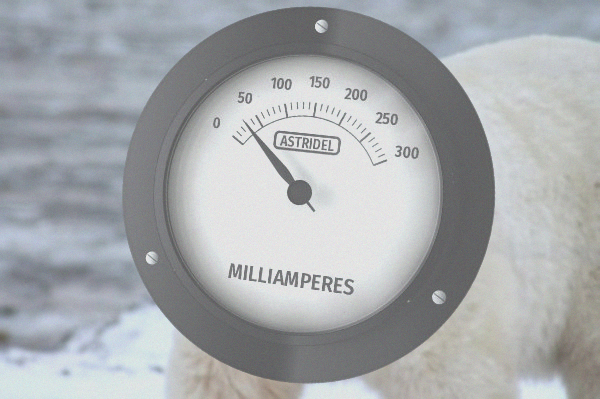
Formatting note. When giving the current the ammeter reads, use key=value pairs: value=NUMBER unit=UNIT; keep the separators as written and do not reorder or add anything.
value=30 unit=mA
